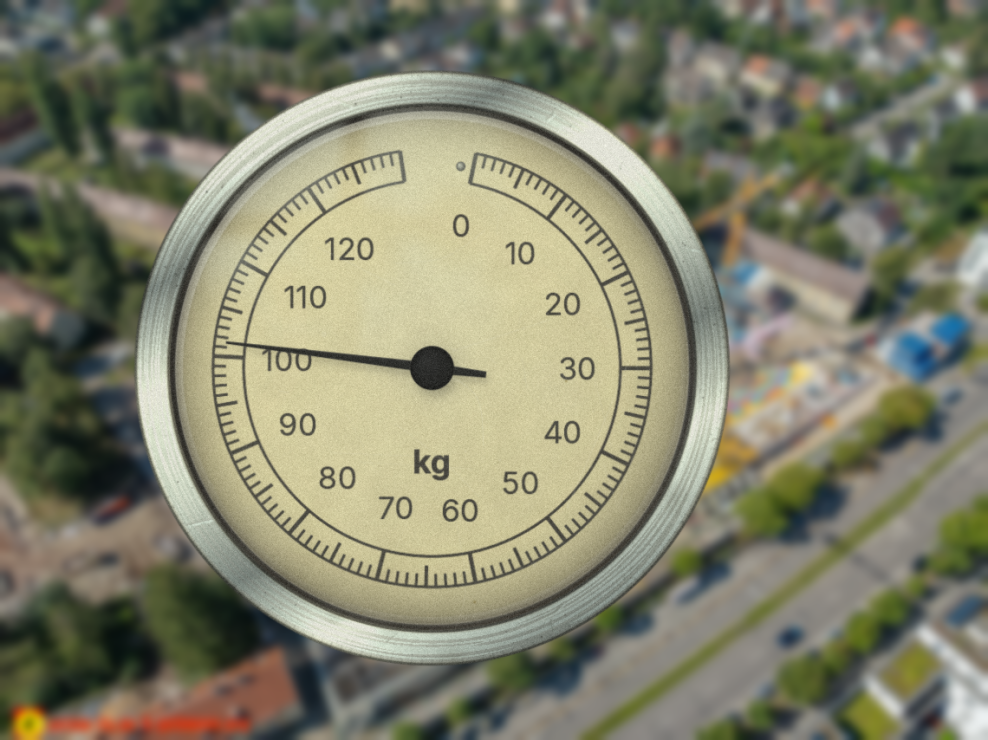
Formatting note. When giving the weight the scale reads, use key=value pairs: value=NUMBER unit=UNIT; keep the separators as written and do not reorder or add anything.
value=101.5 unit=kg
